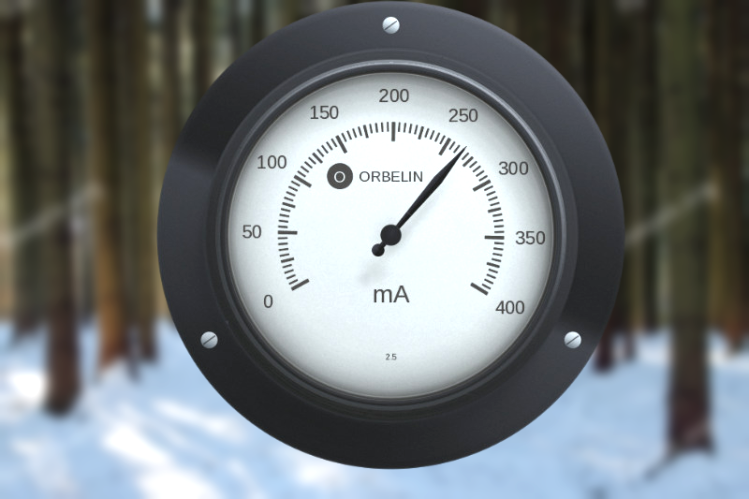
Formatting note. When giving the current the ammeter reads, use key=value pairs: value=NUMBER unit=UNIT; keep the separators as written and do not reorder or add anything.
value=265 unit=mA
